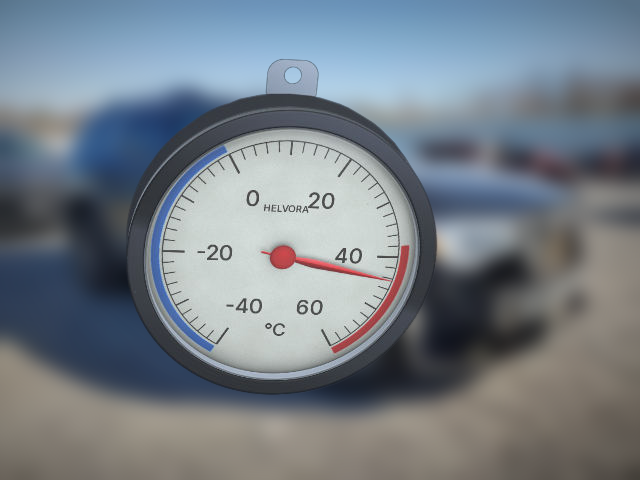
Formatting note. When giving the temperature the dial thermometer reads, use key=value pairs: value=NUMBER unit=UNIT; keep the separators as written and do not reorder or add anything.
value=44 unit=°C
